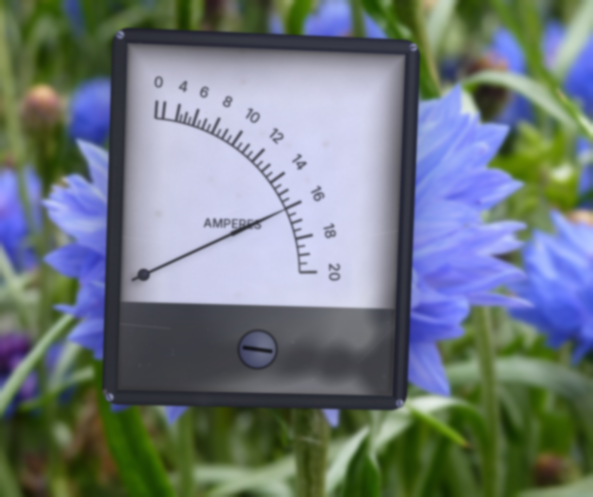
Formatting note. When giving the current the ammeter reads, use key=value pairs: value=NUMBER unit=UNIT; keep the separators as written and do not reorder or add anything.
value=16 unit=A
